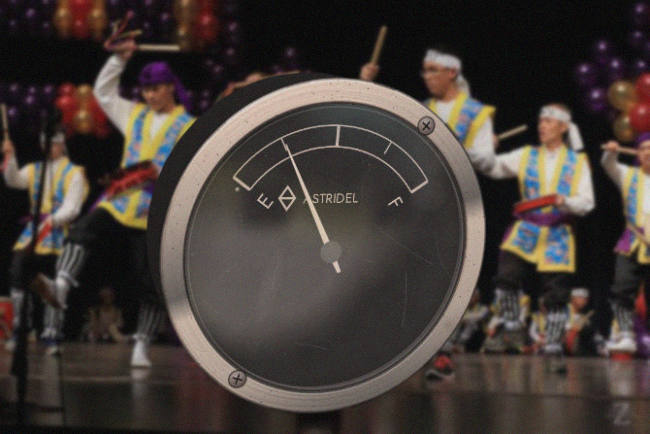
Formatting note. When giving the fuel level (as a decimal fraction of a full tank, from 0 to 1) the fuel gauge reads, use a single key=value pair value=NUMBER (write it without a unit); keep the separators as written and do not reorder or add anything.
value=0.25
